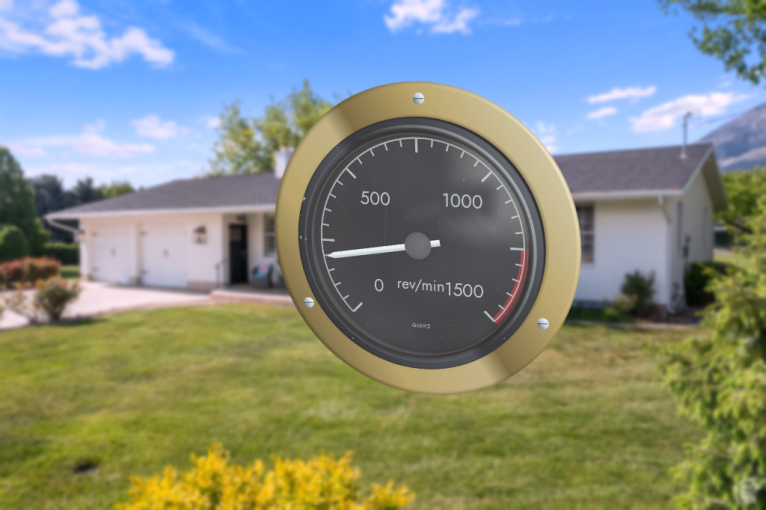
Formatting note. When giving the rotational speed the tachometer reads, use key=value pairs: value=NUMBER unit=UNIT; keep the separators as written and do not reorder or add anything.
value=200 unit=rpm
